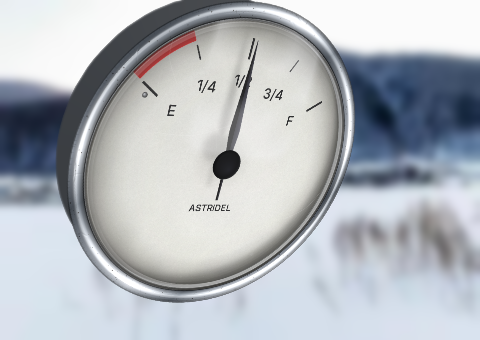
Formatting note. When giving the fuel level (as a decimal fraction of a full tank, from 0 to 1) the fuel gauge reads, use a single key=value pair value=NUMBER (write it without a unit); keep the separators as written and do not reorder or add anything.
value=0.5
